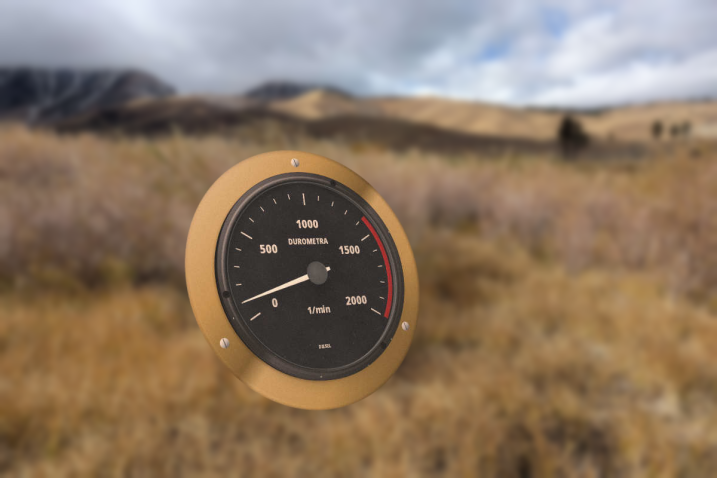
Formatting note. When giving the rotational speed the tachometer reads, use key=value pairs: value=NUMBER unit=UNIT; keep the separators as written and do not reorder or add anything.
value=100 unit=rpm
